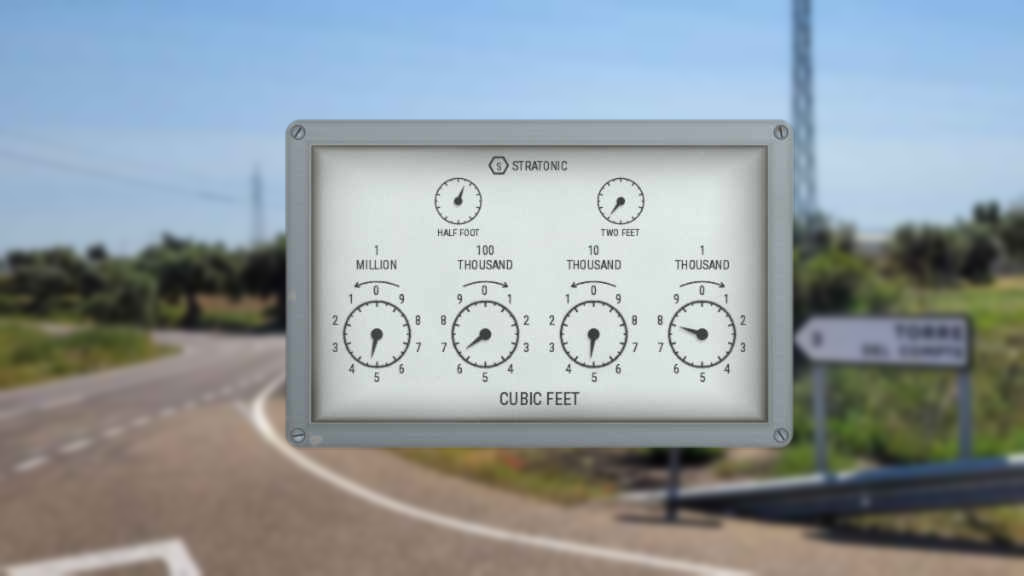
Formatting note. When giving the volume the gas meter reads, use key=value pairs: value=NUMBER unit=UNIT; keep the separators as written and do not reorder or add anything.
value=464800 unit=ft³
